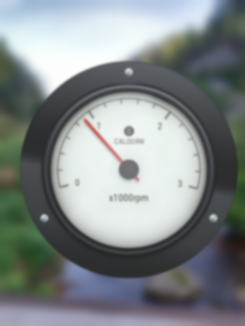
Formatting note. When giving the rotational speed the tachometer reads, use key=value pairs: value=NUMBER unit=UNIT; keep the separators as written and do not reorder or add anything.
value=900 unit=rpm
